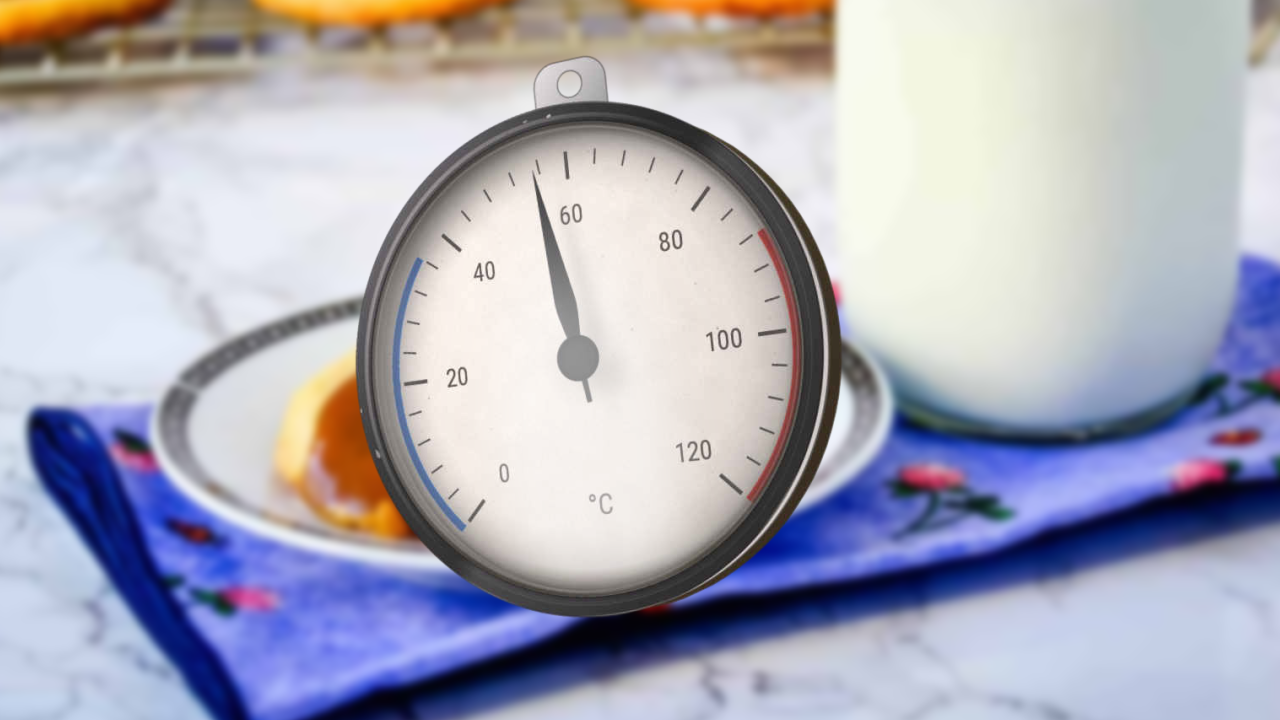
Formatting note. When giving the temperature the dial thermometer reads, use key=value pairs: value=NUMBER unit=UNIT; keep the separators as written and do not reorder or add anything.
value=56 unit=°C
